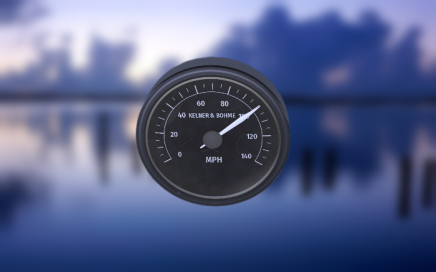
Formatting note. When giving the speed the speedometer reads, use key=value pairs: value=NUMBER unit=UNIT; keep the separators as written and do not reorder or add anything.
value=100 unit=mph
